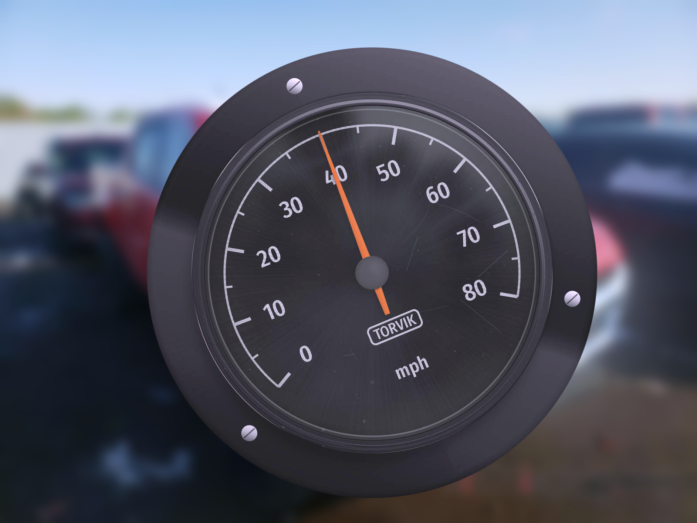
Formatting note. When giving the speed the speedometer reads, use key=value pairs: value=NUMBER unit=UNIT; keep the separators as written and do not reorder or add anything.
value=40 unit=mph
